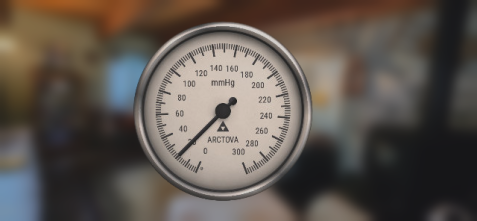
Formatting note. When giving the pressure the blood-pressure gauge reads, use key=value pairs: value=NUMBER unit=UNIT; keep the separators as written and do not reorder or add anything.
value=20 unit=mmHg
